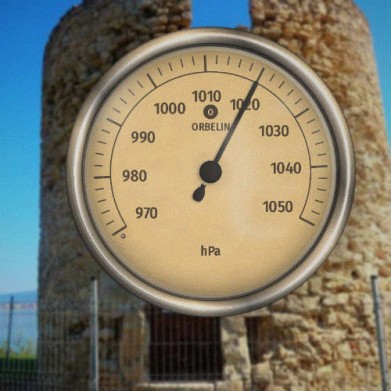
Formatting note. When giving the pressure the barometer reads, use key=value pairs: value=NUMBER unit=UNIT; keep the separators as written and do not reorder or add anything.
value=1020 unit=hPa
